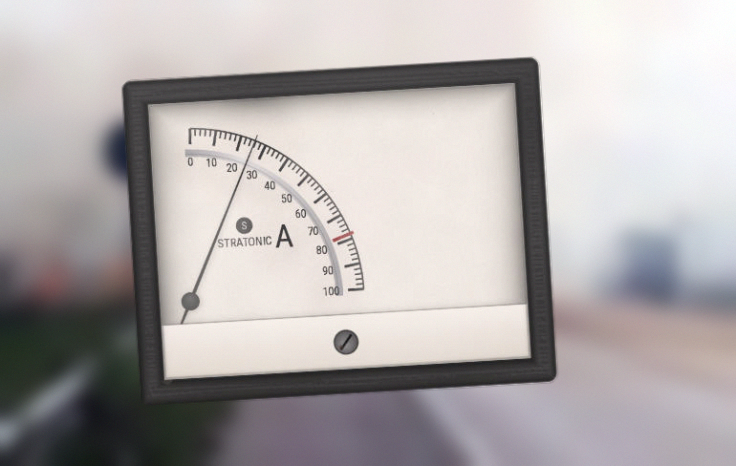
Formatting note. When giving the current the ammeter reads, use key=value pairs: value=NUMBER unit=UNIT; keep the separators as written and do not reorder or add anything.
value=26 unit=A
